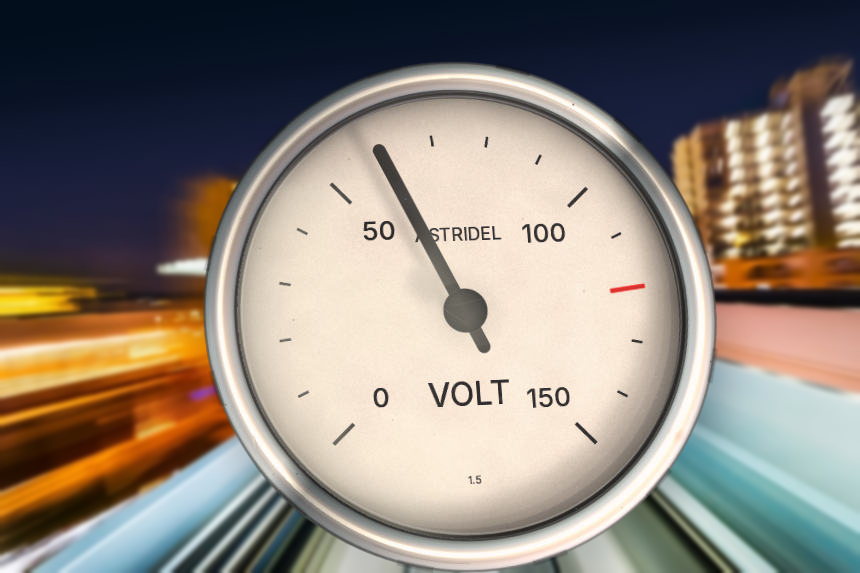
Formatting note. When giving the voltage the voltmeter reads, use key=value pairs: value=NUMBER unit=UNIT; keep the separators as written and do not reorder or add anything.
value=60 unit=V
